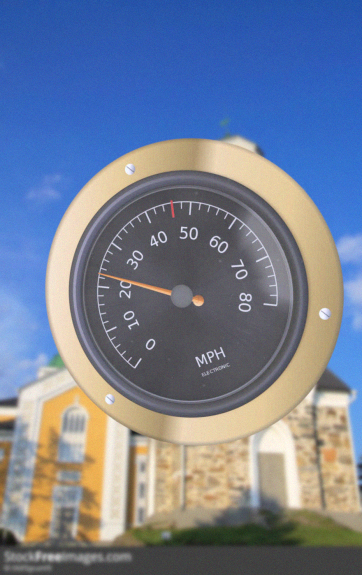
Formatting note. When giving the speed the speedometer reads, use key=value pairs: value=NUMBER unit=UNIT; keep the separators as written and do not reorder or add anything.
value=23 unit=mph
